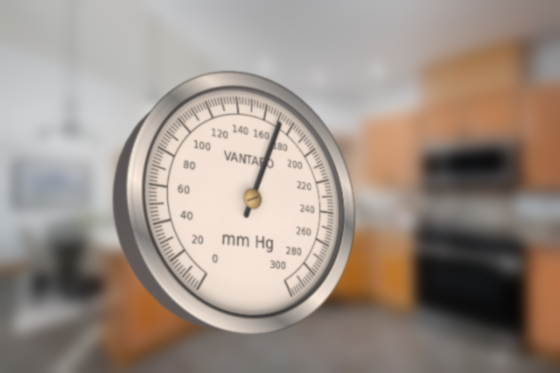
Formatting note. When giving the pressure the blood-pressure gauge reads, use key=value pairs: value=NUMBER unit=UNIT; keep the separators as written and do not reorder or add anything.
value=170 unit=mmHg
